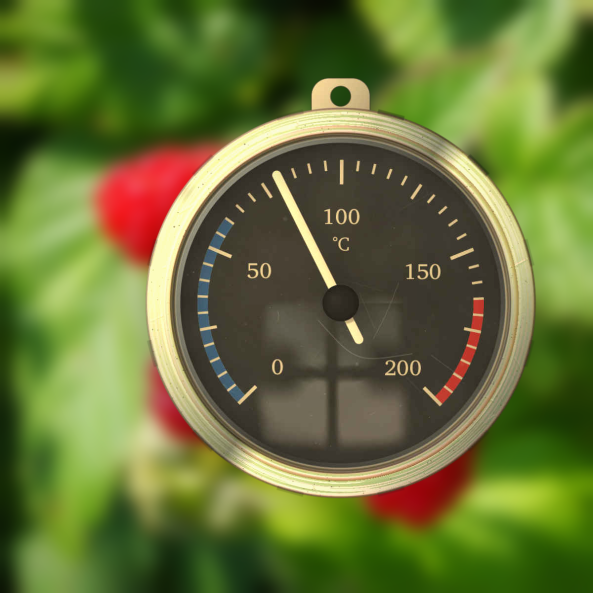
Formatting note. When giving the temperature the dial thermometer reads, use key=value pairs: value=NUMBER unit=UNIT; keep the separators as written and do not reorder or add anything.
value=80 unit=°C
